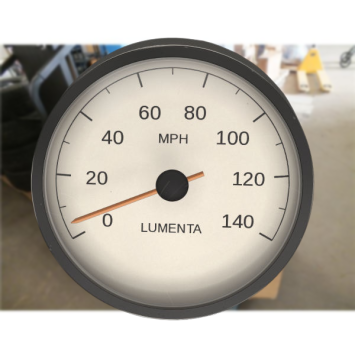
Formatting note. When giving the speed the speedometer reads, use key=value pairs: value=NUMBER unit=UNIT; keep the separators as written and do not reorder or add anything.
value=5 unit=mph
